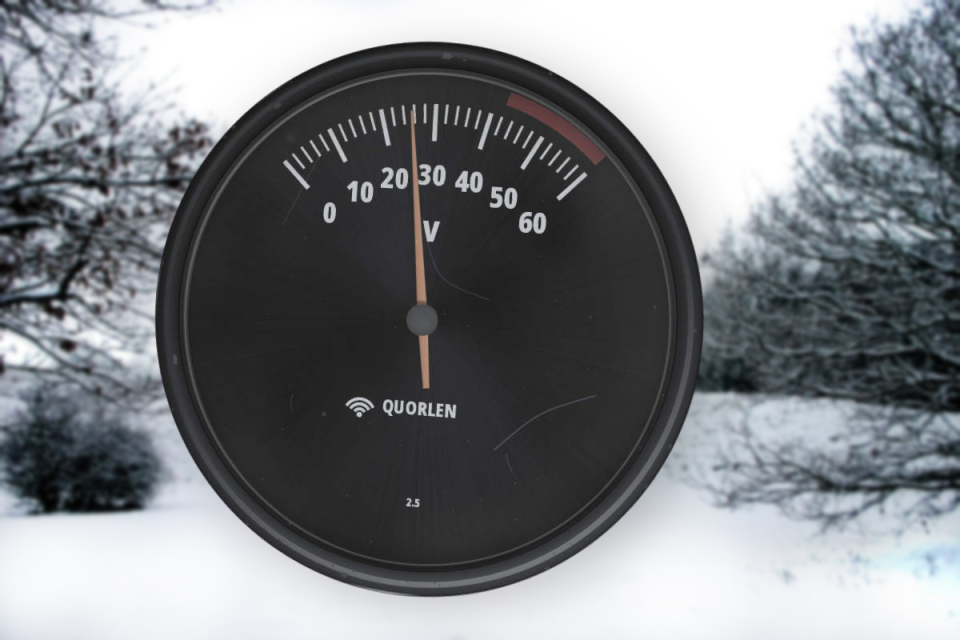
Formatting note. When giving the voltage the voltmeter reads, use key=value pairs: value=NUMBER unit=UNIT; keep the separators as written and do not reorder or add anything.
value=26 unit=V
